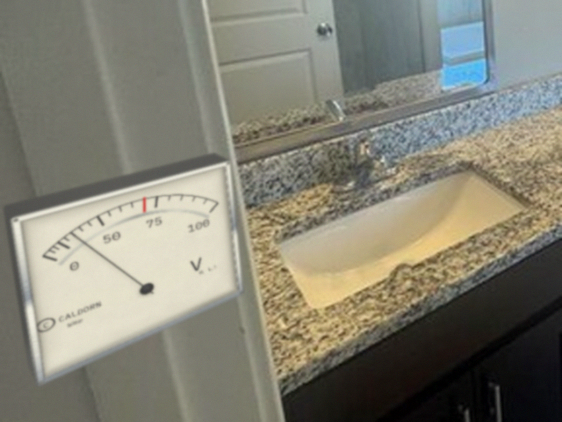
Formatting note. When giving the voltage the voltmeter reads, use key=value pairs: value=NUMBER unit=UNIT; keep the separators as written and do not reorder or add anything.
value=35 unit=V
